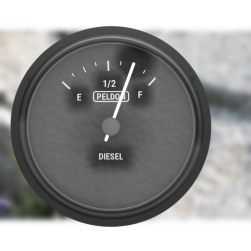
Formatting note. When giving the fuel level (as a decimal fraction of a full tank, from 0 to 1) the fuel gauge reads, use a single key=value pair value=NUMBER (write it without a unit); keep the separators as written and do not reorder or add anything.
value=0.75
